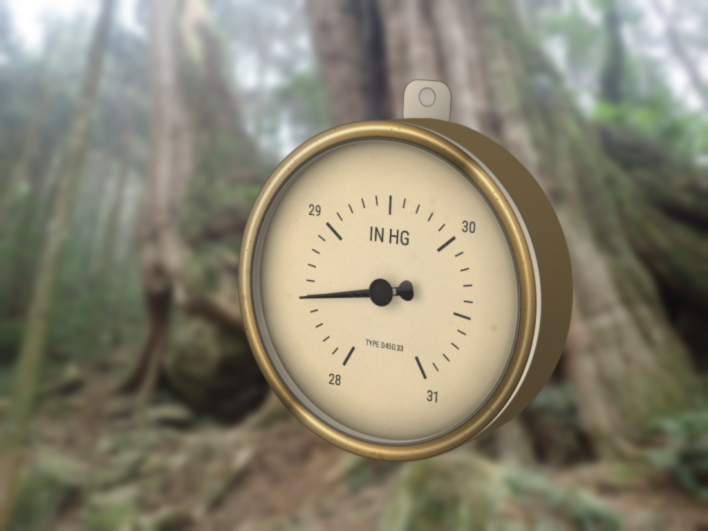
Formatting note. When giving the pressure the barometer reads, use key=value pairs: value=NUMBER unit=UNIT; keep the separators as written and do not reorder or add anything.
value=28.5 unit=inHg
